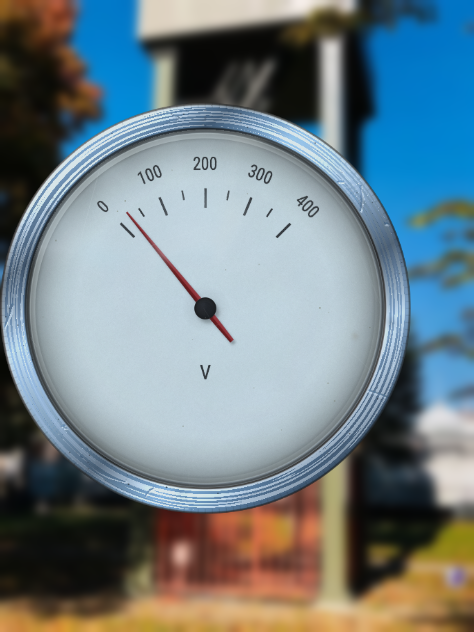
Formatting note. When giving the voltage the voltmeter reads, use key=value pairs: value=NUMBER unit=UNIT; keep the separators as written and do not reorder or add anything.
value=25 unit=V
